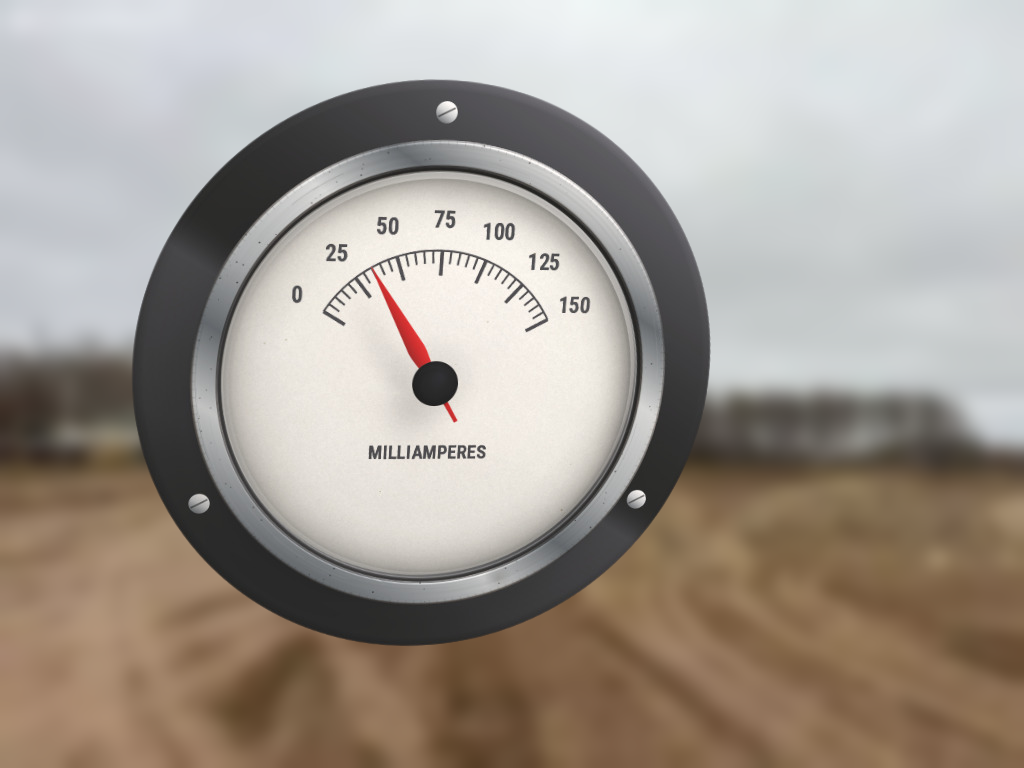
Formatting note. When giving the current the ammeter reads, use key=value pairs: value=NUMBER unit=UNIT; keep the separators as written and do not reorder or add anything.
value=35 unit=mA
